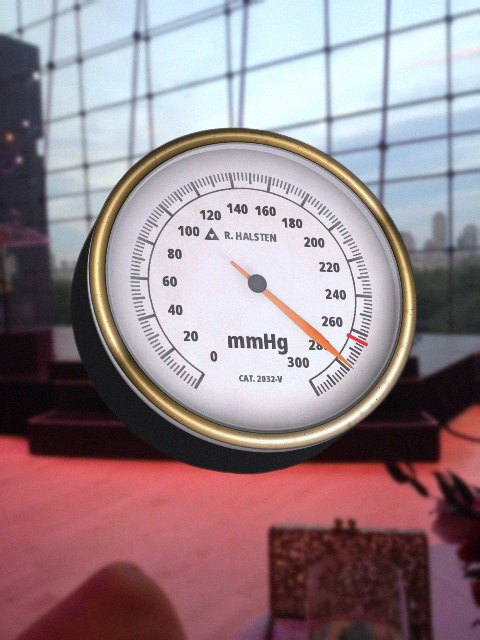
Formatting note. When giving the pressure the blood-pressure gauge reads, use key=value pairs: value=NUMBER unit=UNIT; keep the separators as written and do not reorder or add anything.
value=280 unit=mmHg
